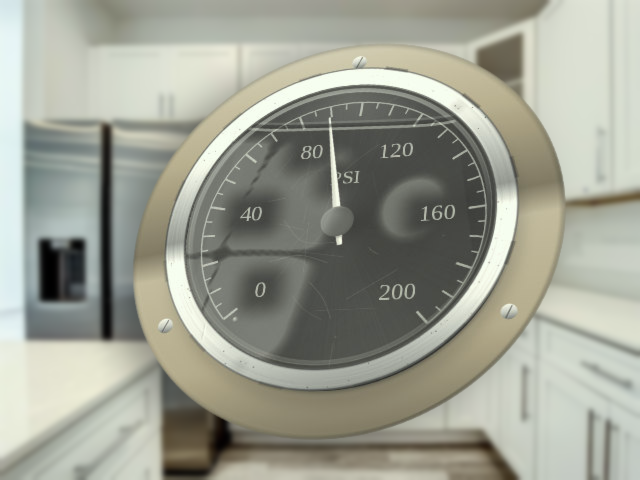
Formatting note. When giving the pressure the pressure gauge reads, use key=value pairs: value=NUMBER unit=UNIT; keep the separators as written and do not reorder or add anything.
value=90 unit=psi
